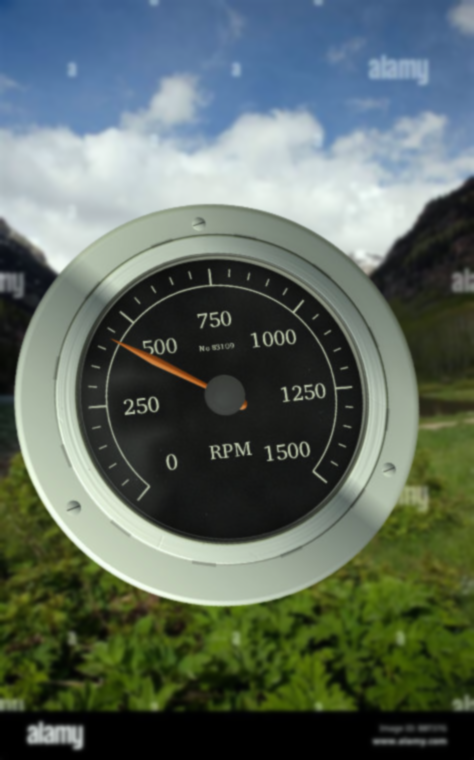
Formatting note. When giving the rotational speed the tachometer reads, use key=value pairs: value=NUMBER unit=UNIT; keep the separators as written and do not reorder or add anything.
value=425 unit=rpm
